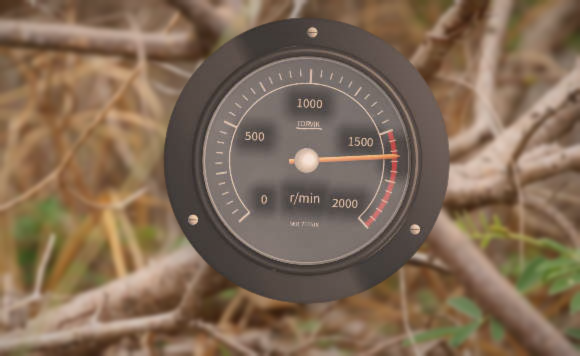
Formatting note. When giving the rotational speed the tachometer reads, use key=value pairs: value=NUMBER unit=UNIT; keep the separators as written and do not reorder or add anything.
value=1625 unit=rpm
